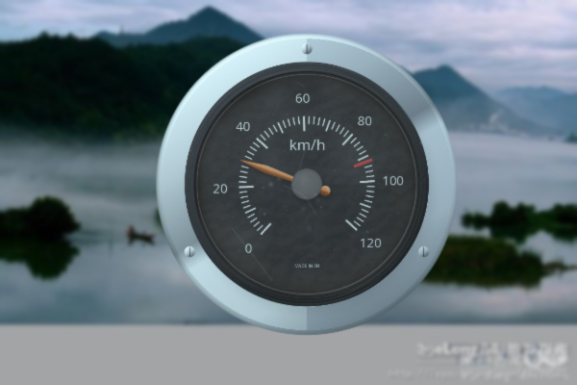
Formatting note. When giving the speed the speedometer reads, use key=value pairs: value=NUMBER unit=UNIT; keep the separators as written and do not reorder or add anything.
value=30 unit=km/h
